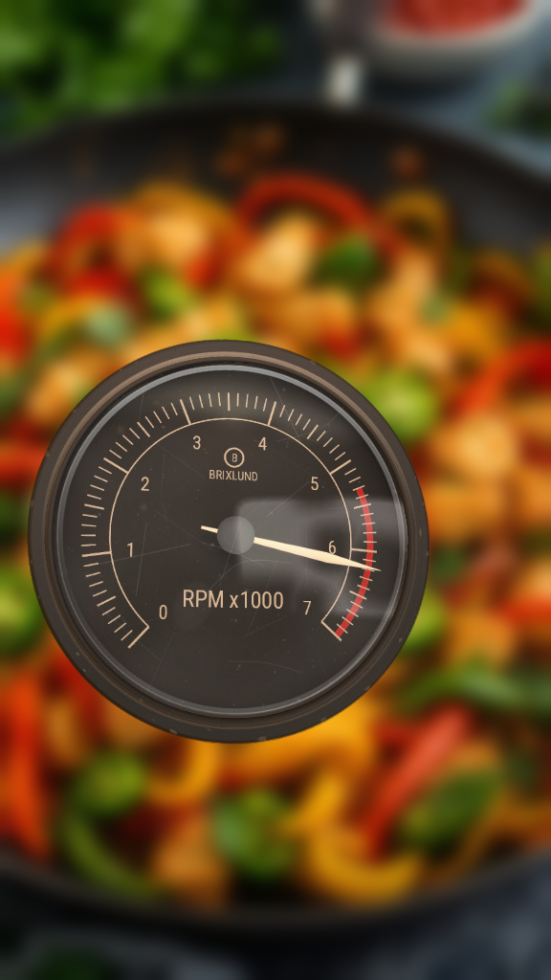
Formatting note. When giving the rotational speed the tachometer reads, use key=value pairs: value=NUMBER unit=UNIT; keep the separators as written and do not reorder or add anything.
value=6200 unit=rpm
